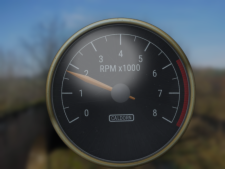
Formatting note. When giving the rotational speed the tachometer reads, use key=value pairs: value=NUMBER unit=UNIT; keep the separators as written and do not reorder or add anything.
value=1750 unit=rpm
